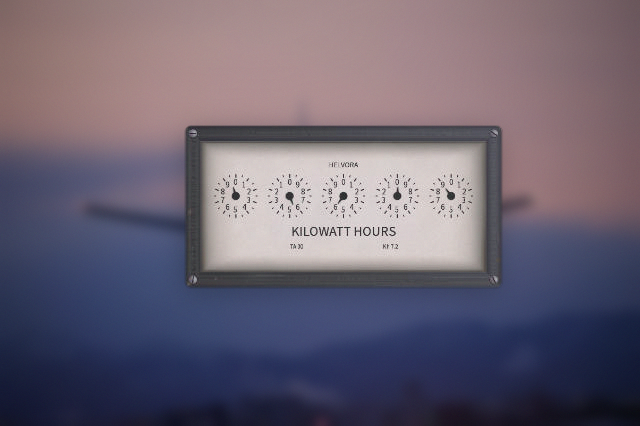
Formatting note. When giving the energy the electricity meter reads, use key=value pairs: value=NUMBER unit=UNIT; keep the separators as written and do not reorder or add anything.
value=95599 unit=kWh
